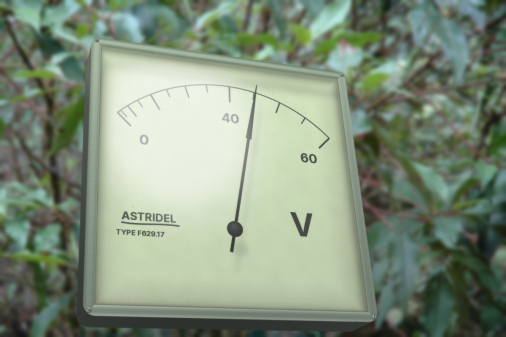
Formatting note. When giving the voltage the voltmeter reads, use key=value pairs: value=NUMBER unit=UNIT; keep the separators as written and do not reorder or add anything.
value=45 unit=V
